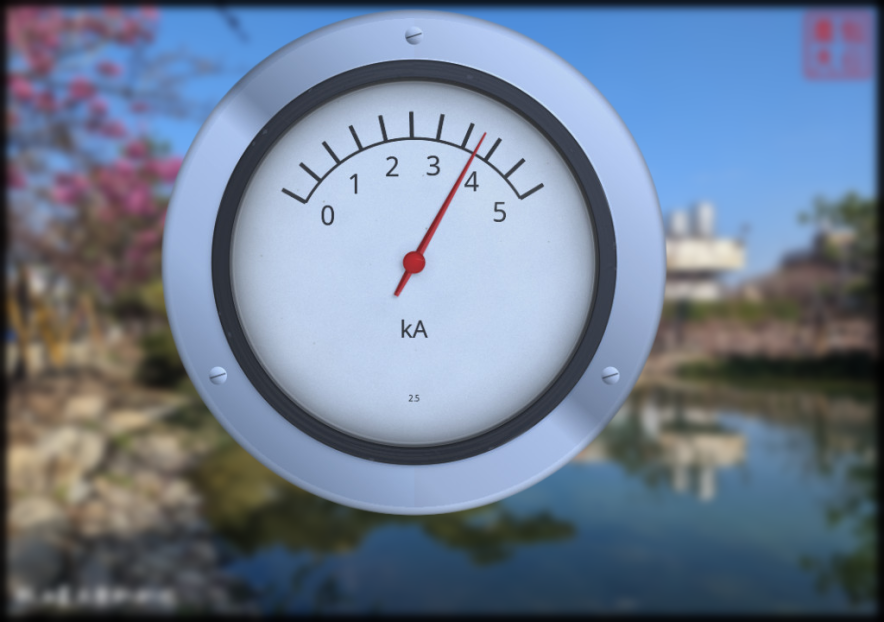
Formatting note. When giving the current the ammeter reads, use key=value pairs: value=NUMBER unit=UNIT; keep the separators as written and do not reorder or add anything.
value=3.75 unit=kA
